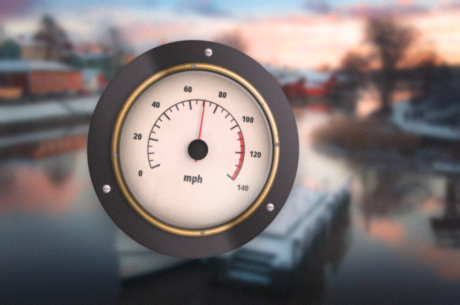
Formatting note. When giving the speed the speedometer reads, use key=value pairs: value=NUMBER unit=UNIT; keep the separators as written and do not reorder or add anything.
value=70 unit=mph
